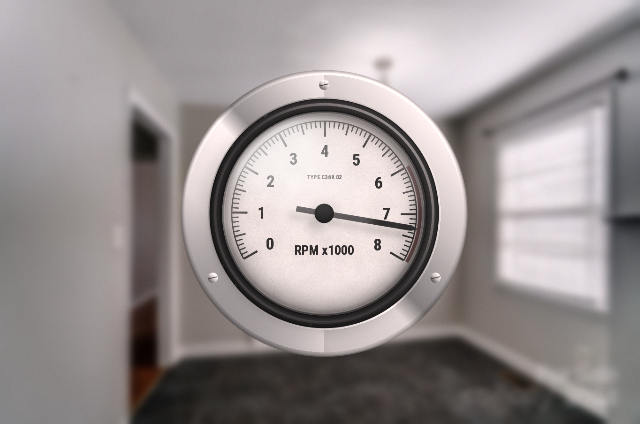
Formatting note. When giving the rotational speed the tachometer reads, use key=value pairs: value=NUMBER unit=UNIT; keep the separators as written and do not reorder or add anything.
value=7300 unit=rpm
